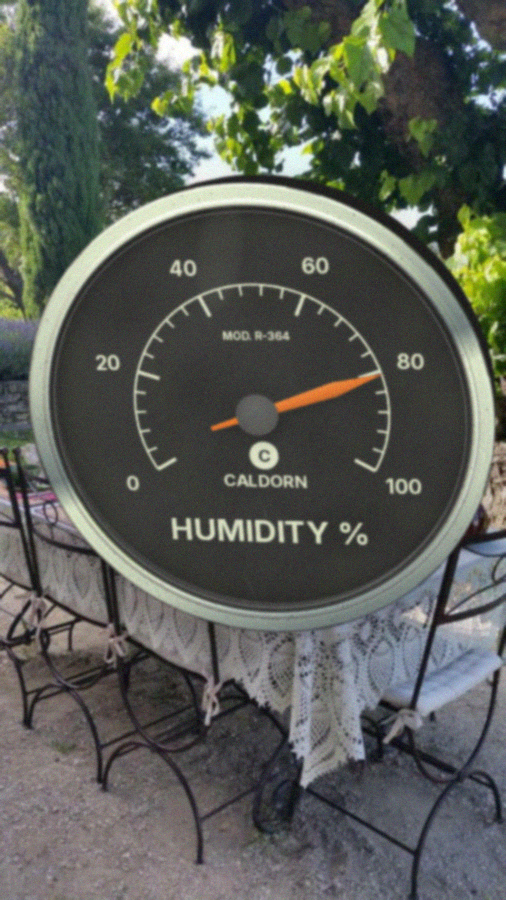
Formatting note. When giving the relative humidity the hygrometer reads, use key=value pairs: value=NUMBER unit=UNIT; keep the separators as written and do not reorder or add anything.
value=80 unit=%
